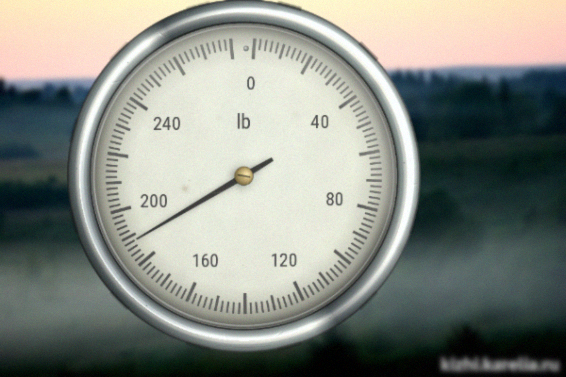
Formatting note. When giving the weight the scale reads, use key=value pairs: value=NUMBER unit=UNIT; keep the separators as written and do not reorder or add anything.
value=188 unit=lb
